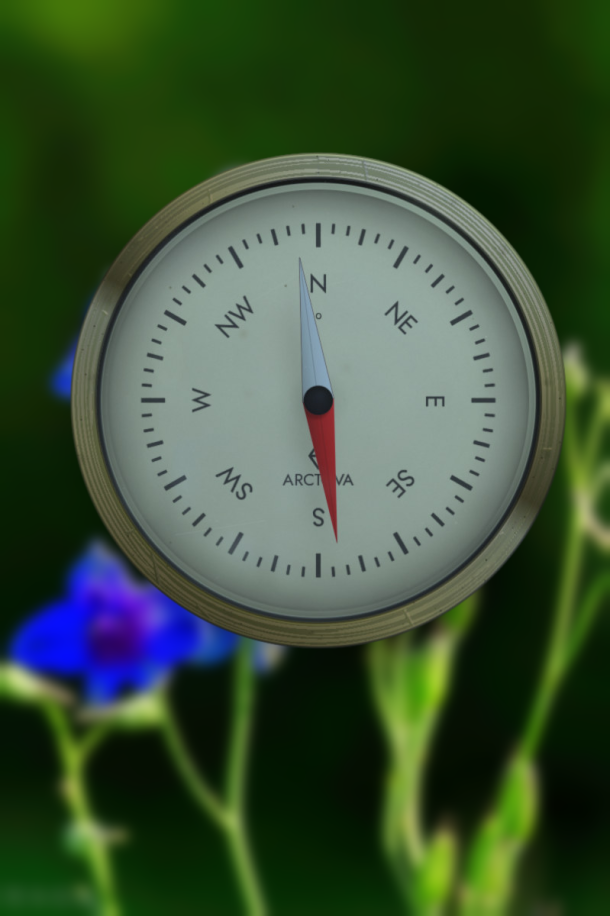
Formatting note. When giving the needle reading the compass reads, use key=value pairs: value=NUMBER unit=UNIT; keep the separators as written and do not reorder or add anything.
value=172.5 unit=°
